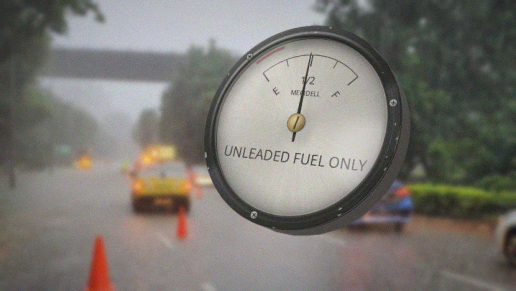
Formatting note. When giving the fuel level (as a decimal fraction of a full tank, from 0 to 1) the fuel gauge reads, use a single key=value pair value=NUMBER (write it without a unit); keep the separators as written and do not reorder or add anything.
value=0.5
